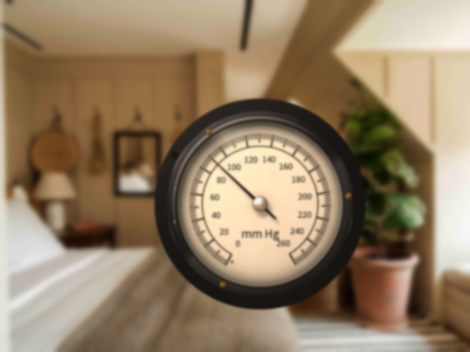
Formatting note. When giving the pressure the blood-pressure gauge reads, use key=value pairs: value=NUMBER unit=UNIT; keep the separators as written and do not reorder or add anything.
value=90 unit=mmHg
